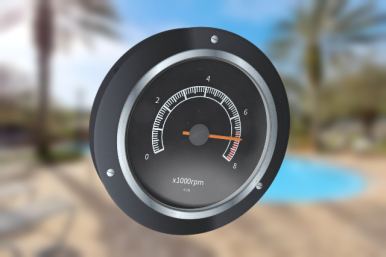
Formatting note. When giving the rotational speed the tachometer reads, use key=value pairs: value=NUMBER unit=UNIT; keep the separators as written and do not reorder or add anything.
value=7000 unit=rpm
